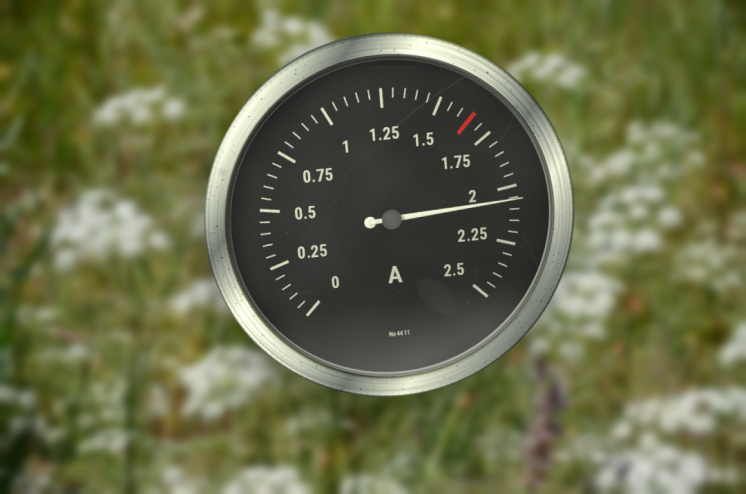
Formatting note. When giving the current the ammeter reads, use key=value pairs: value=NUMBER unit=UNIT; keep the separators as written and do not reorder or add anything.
value=2.05 unit=A
